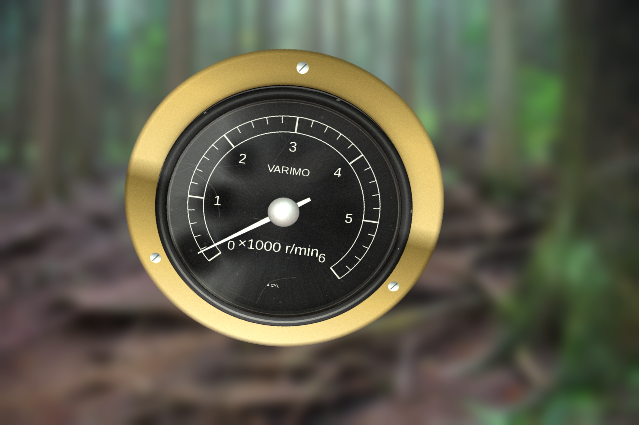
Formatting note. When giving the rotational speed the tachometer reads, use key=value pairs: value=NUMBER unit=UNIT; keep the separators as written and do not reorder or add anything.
value=200 unit=rpm
